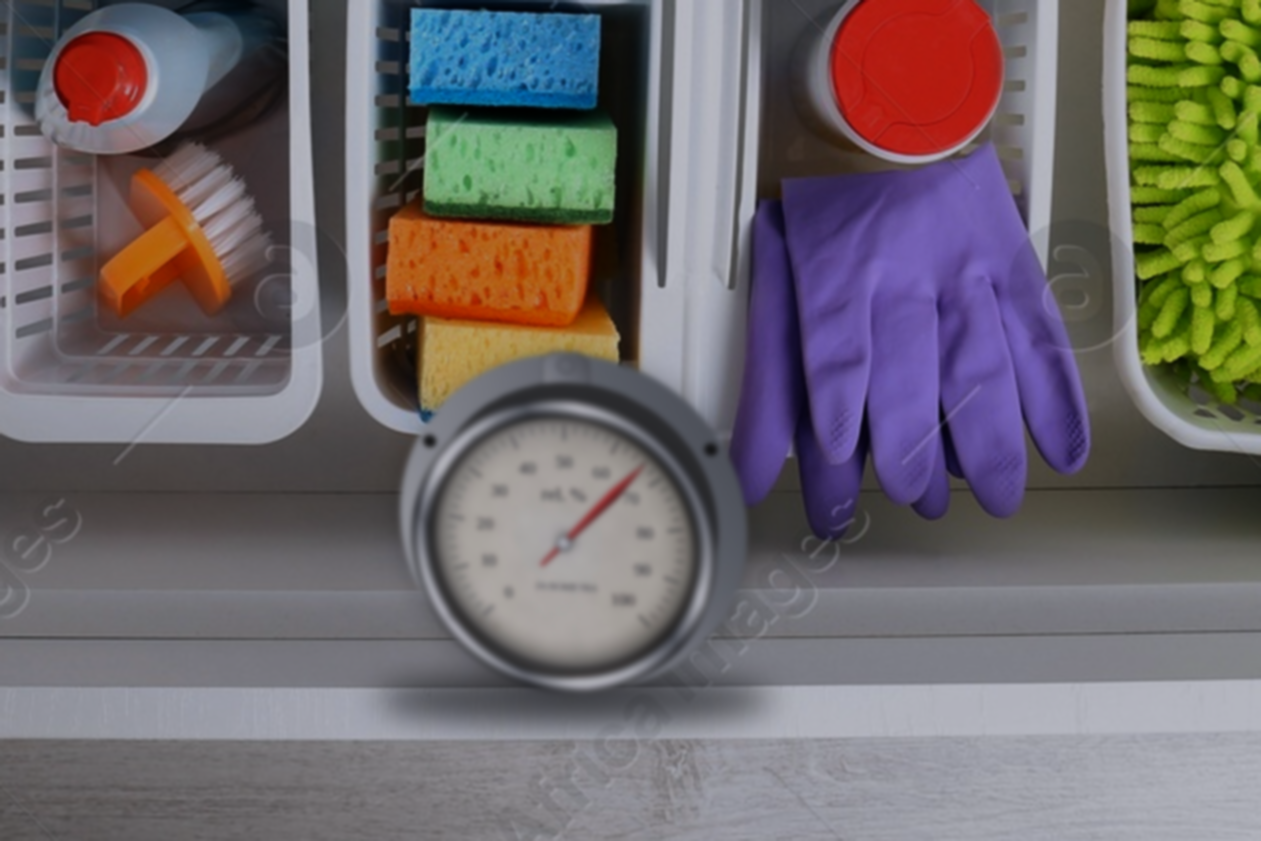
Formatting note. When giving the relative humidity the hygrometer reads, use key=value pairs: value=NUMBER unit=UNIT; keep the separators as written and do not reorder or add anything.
value=66 unit=%
